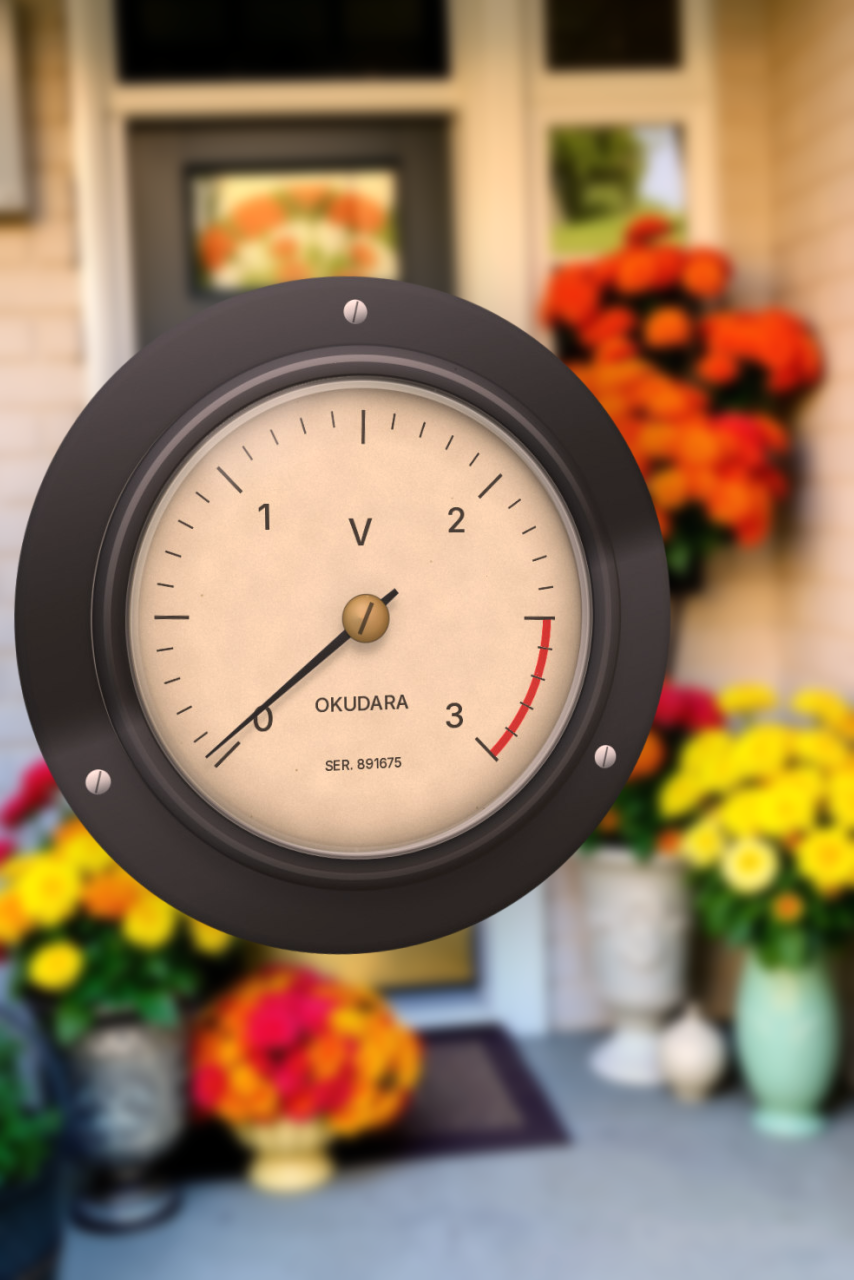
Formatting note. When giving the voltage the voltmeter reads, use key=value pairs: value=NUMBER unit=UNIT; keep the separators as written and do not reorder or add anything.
value=0.05 unit=V
